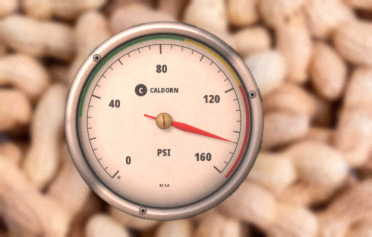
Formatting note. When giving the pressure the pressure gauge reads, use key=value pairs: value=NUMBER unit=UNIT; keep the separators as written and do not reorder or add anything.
value=145 unit=psi
